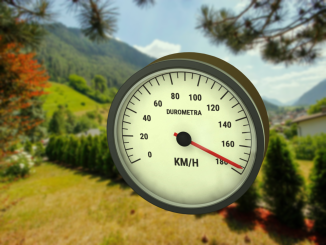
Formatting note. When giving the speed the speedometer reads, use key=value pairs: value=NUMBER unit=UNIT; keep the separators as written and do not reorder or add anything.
value=175 unit=km/h
